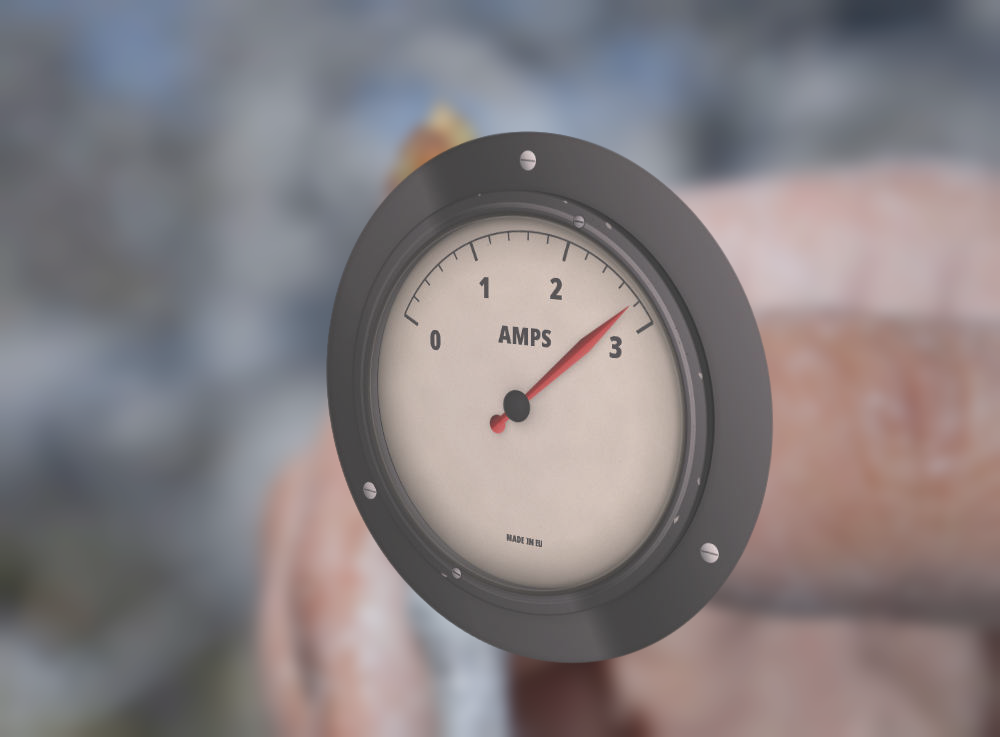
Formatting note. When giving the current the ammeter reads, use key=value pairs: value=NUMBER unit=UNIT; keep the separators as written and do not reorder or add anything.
value=2.8 unit=A
